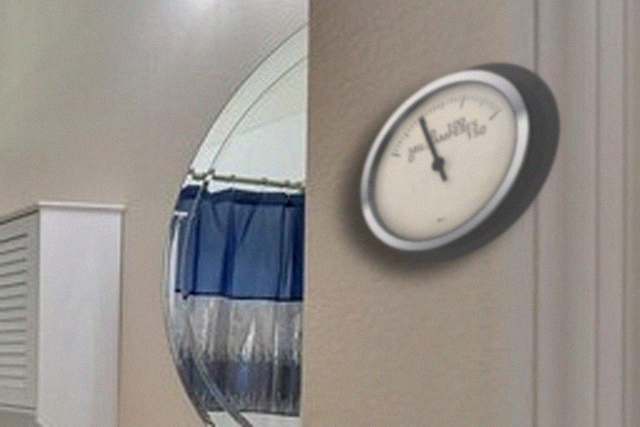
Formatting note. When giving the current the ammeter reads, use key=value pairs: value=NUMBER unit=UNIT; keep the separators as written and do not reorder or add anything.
value=50 unit=mA
